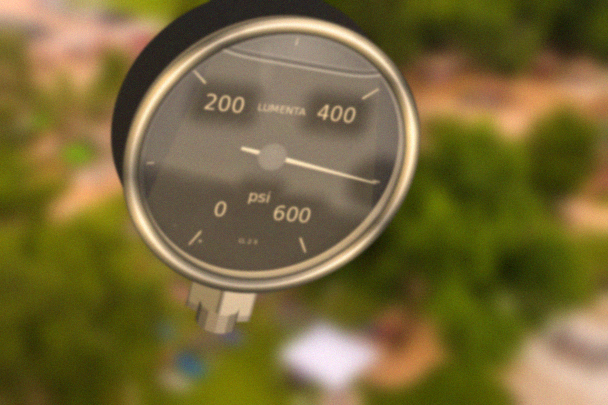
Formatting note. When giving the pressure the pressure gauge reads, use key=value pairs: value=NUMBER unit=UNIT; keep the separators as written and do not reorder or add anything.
value=500 unit=psi
